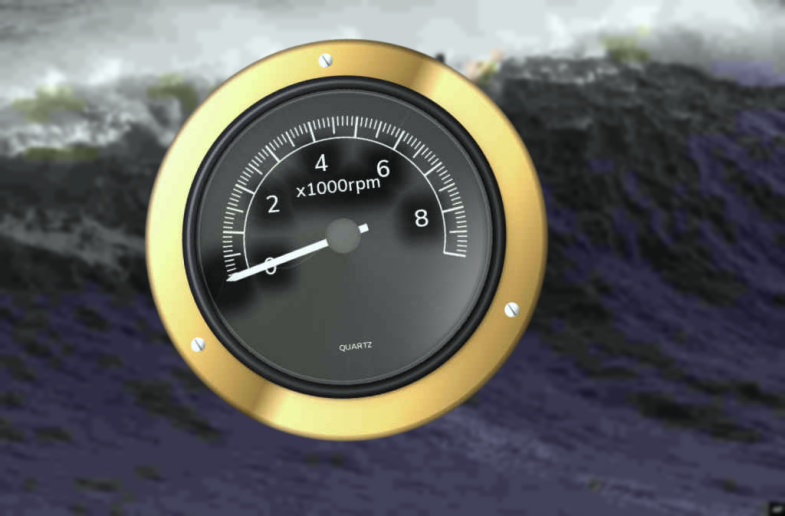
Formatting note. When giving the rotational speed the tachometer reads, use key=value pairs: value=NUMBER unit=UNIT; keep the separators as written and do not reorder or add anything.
value=0 unit=rpm
